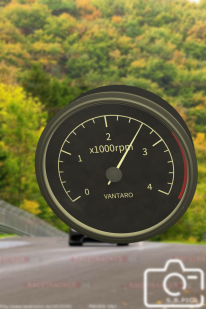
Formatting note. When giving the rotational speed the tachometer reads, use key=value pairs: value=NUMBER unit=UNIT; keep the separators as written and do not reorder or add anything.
value=2600 unit=rpm
